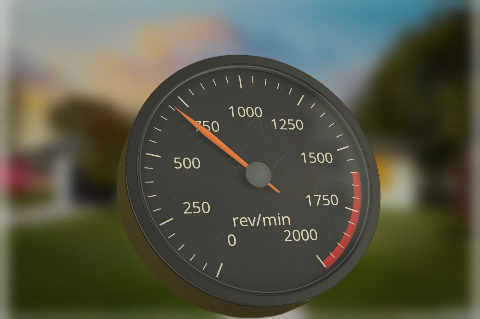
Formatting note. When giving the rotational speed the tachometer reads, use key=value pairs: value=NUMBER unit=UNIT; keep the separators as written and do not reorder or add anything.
value=700 unit=rpm
